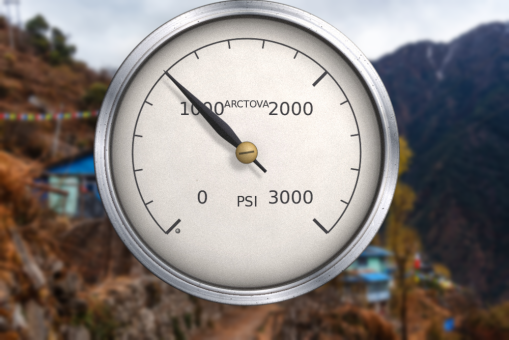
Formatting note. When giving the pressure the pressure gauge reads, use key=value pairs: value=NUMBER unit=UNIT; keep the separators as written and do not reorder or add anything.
value=1000 unit=psi
